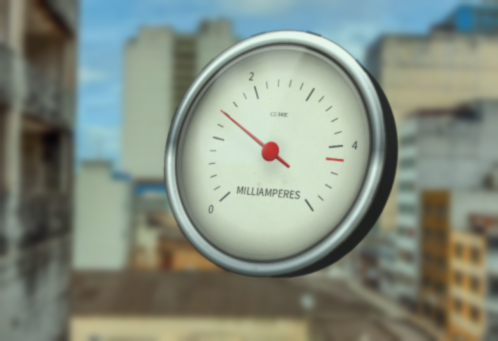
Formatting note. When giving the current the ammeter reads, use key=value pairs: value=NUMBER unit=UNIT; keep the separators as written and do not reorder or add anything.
value=1.4 unit=mA
